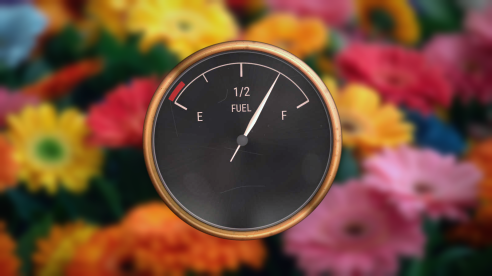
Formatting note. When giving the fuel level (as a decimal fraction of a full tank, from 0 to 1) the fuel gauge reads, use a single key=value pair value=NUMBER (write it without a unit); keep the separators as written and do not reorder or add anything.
value=0.75
